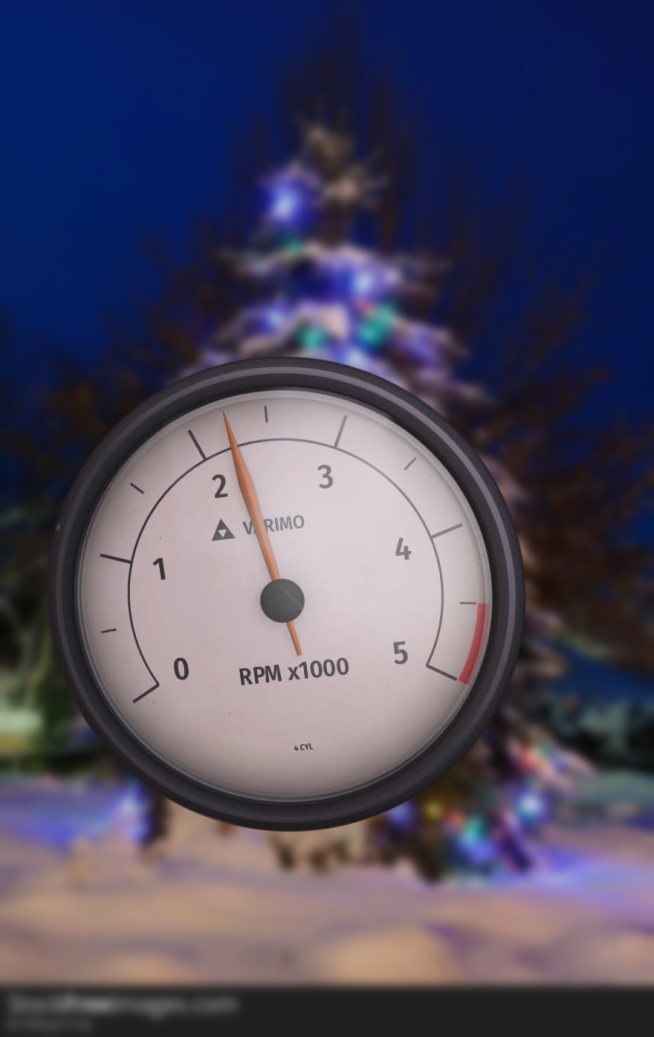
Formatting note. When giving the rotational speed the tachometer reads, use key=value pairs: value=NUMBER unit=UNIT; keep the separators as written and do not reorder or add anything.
value=2250 unit=rpm
